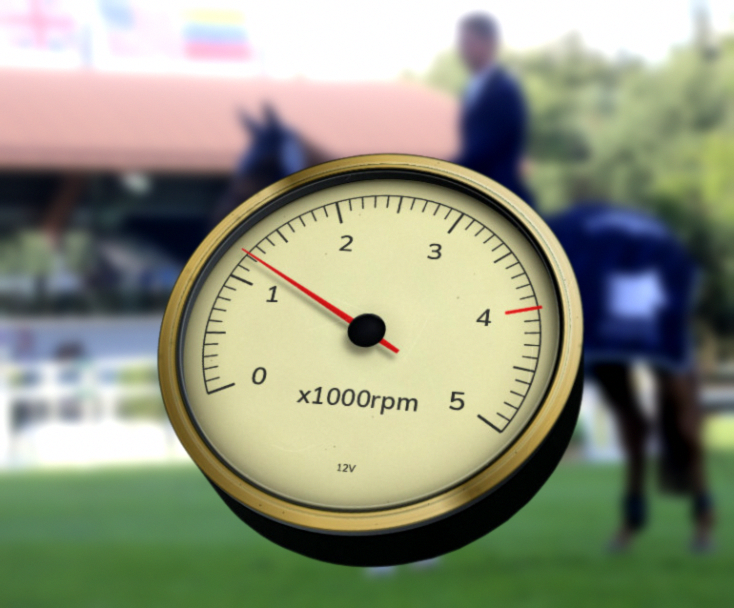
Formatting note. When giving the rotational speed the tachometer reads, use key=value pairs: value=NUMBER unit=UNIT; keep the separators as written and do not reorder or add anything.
value=1200 unit=rpm
